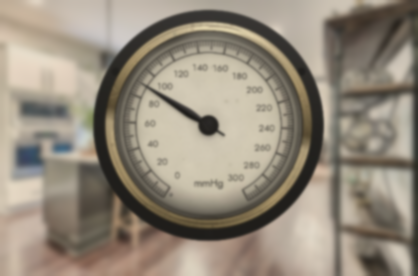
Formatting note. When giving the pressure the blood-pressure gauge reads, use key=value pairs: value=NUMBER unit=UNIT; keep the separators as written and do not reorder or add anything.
value=90 unit=mmHg
